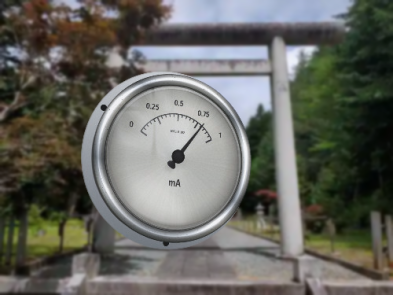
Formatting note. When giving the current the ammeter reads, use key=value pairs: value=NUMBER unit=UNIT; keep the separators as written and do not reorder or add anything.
value=0.8 unit=mA
